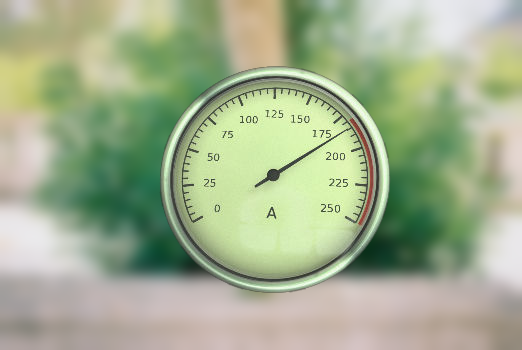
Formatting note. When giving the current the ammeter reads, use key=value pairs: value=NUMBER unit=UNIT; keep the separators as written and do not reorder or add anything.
value=185 unit=A
